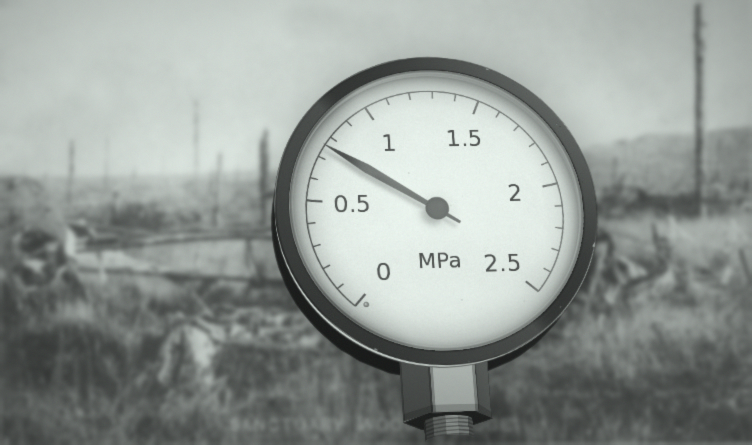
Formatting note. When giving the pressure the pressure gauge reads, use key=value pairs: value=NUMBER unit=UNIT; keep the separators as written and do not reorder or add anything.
value=0.75 unit=MPa
